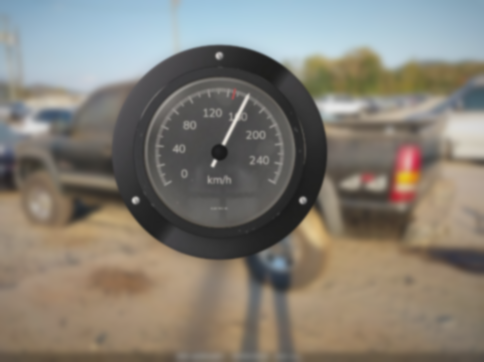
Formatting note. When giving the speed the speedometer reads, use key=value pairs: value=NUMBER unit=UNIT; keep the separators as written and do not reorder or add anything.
value=160 unit=km/h
